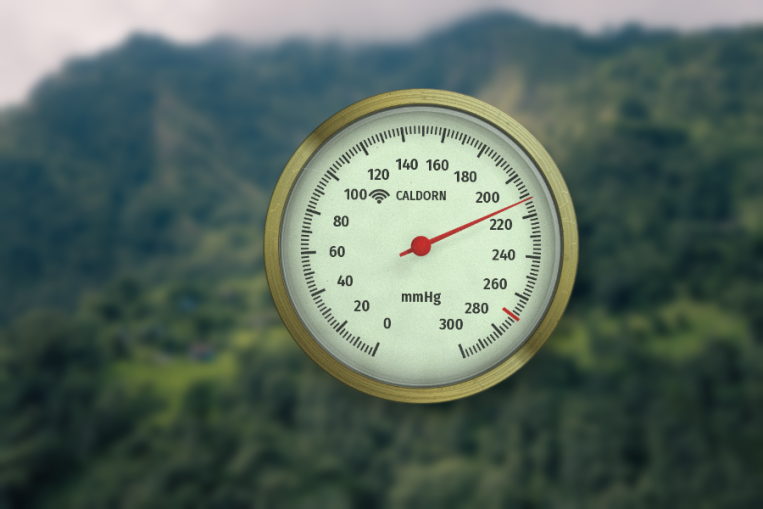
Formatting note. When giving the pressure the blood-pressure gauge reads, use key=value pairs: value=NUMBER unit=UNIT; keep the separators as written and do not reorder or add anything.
value=212 unit=mmHg
